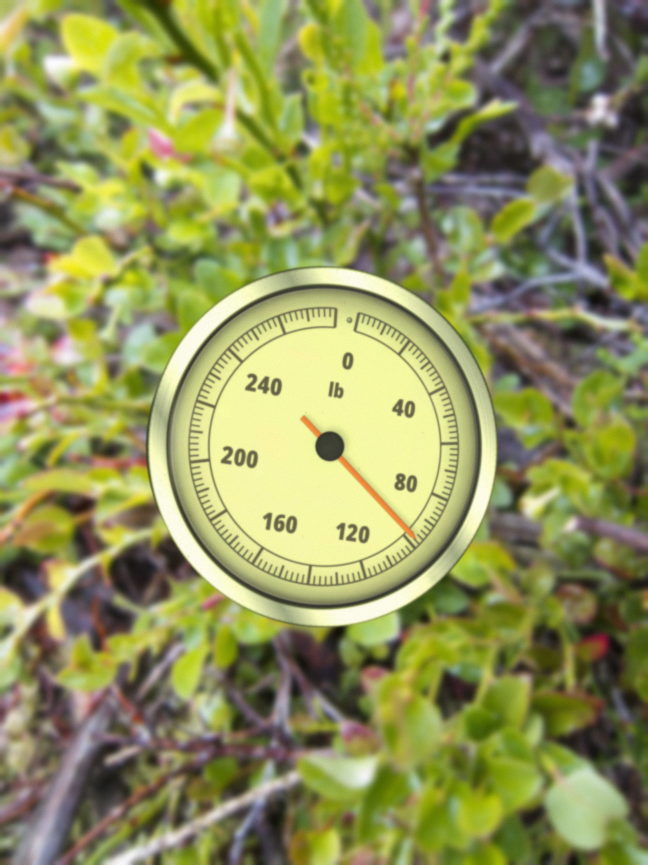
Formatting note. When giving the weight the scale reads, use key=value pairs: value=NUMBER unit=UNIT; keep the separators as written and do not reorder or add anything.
value=98 unit=lb
